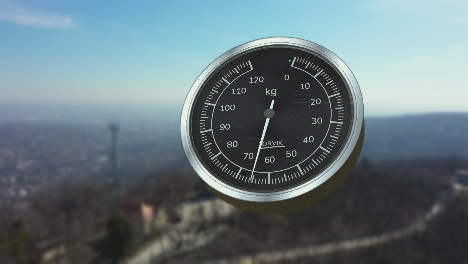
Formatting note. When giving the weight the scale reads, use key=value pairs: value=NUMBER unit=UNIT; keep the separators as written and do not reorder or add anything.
value=65 unit=kg
